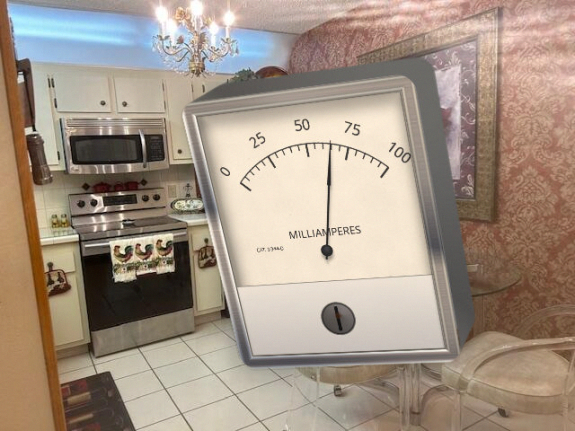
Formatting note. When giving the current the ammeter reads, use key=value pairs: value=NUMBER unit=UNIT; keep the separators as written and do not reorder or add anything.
value=65 unit=mA
